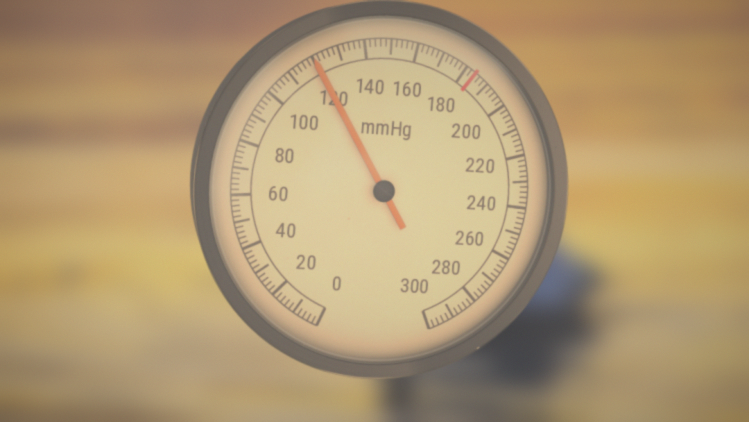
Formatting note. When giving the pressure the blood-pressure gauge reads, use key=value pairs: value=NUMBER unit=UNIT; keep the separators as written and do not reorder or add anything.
value=120 unit=mmHg
